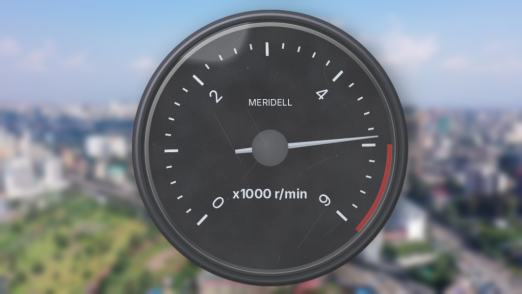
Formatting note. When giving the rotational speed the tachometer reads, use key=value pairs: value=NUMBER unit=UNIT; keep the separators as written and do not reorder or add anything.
value=4900 unit=rpm
